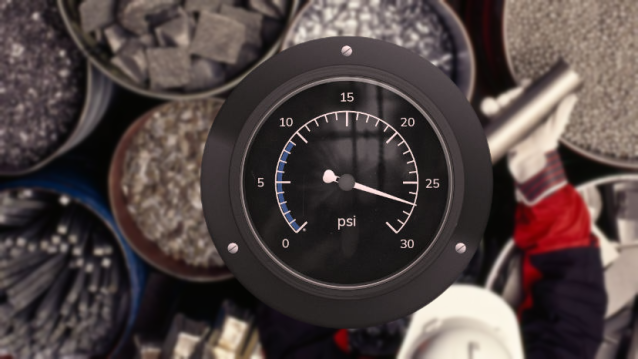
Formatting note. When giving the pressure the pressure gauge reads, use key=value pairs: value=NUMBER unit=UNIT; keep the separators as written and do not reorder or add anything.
value=27 unit=psi
